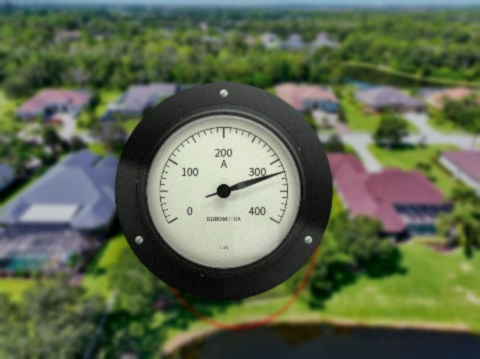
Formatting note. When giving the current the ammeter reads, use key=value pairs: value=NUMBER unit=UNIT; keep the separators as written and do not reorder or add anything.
value=320 unit=A
